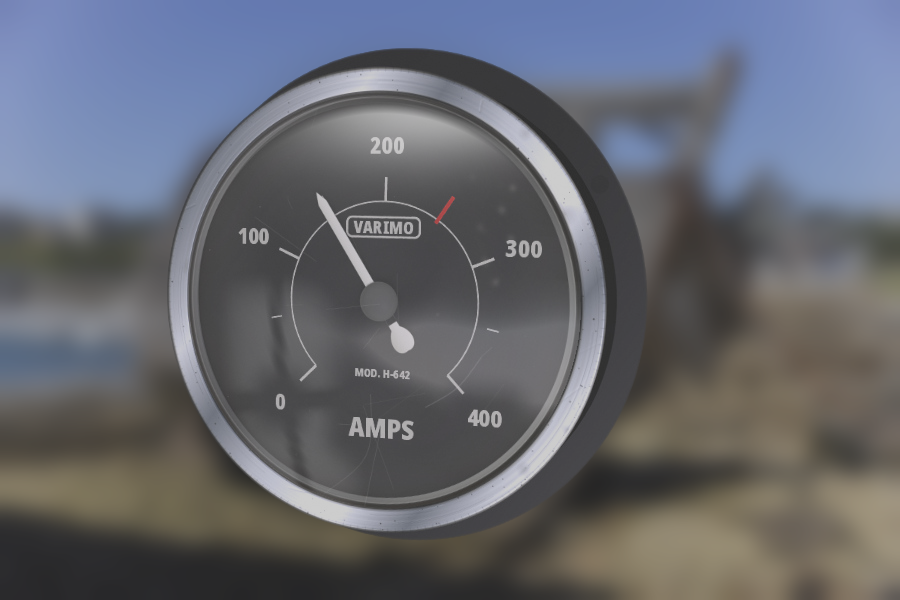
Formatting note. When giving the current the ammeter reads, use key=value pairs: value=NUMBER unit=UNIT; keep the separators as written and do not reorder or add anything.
value=150 unit=A
